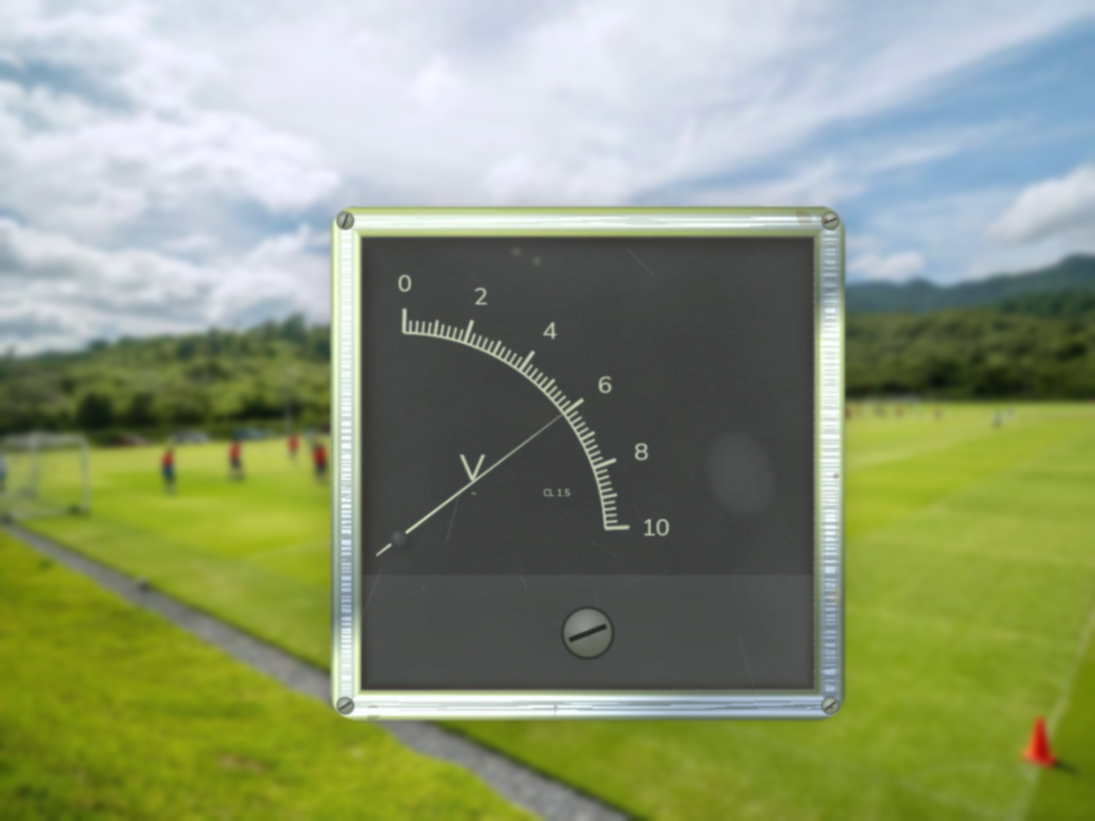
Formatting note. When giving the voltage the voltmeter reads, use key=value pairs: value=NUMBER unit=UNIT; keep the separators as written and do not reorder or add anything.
value=6 unit=V
